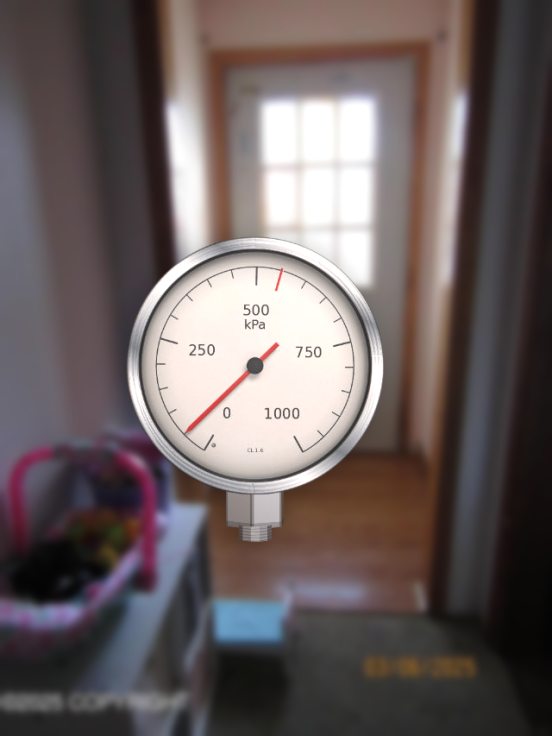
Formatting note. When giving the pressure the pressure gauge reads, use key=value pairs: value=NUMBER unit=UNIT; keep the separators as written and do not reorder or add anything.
value=50 unit=kPa
